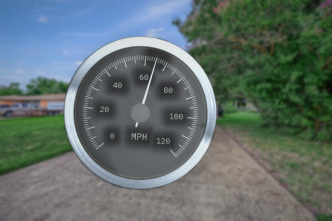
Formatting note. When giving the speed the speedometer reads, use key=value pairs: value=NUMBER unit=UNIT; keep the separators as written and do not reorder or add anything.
value=65 unit=mph
